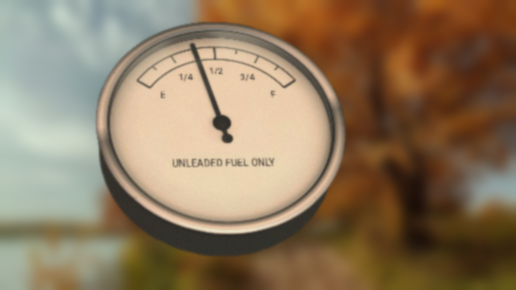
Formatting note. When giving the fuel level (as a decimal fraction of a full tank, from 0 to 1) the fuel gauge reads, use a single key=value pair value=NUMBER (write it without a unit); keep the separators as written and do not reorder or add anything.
value=0.375
